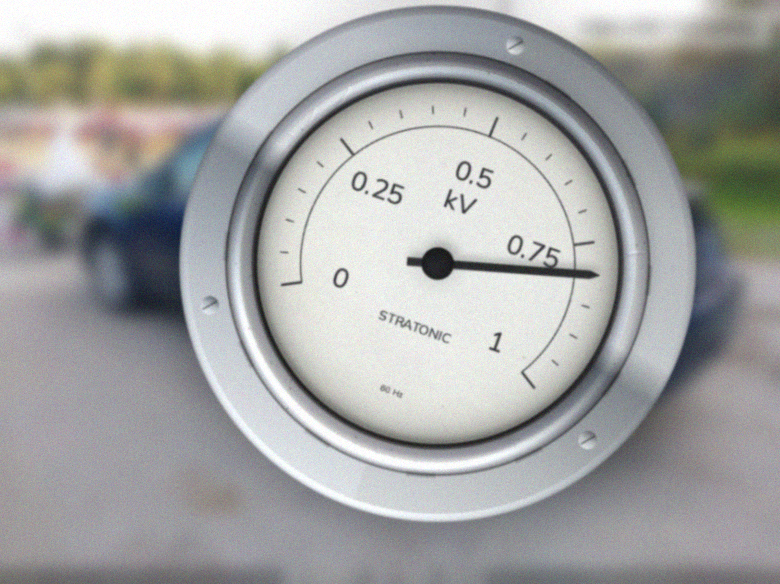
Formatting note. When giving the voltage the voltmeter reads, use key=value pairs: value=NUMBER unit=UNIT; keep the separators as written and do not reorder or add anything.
value=0.8 unit=kV
